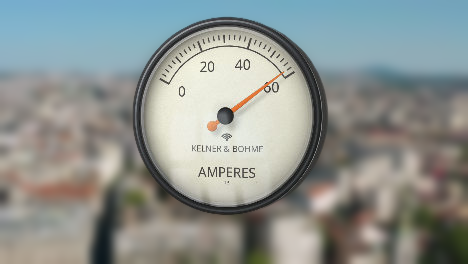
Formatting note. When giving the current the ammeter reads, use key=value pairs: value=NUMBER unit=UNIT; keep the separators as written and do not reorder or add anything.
value=58 unit=A
